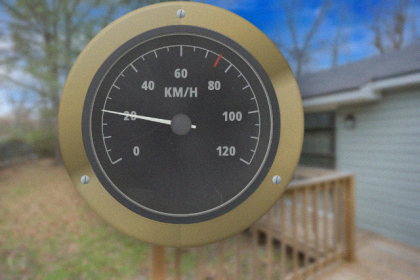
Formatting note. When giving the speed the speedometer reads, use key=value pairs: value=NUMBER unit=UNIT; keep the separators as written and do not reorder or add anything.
value=20 unit=km/h
